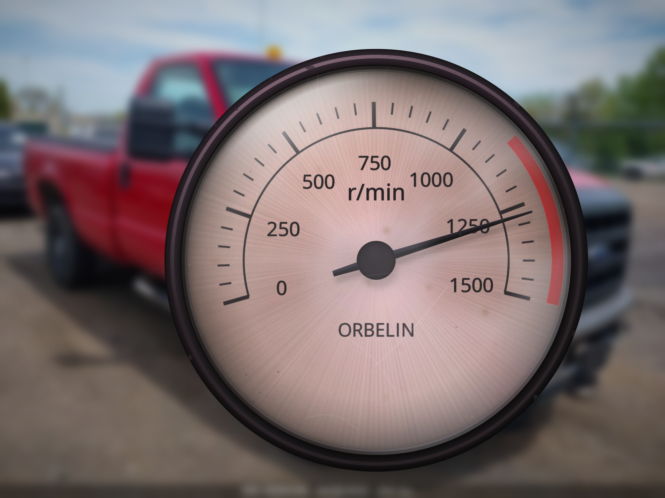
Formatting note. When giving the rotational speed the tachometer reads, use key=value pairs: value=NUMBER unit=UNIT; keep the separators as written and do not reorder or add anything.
value=1275 unit=rpm
